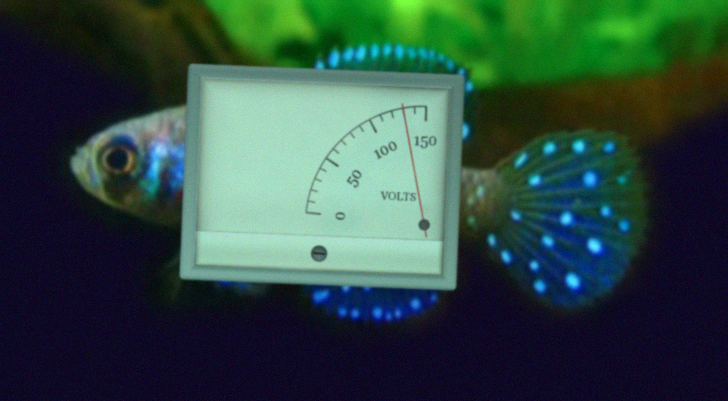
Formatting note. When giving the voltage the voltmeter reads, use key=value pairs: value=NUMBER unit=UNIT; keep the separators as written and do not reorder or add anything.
value=130 unit=V
